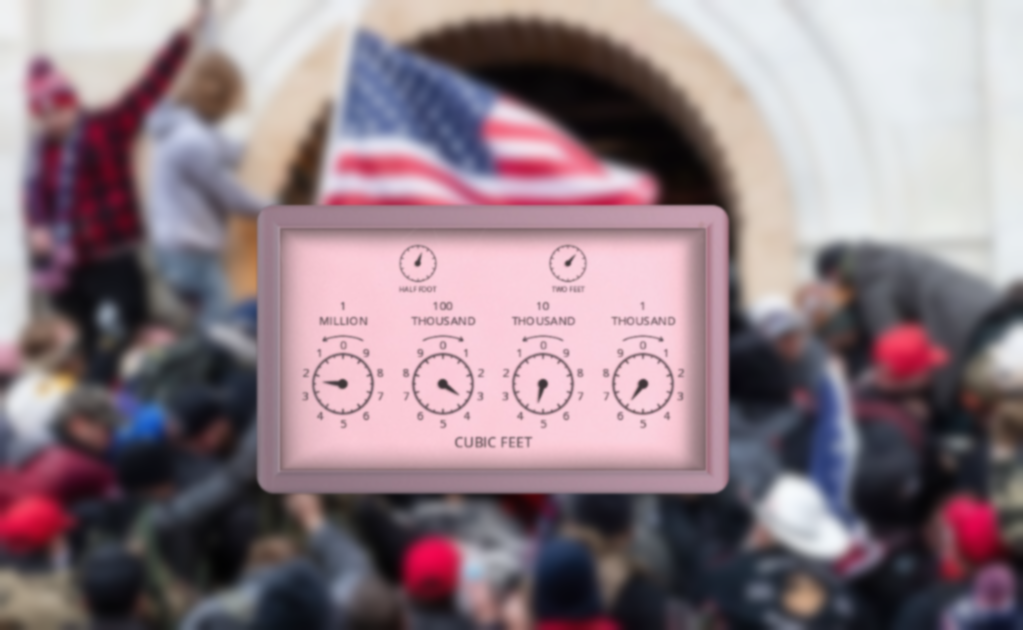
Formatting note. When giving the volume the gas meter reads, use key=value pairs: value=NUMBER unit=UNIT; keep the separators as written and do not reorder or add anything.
value=234600 unit=ft³
